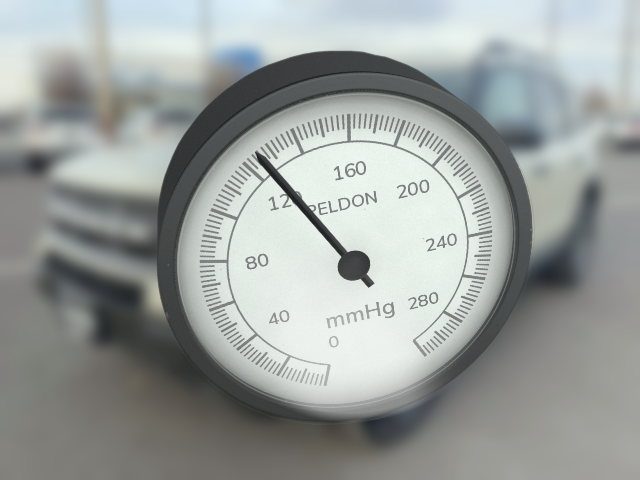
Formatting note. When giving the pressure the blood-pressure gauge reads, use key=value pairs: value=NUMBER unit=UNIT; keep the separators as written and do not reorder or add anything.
value=126 unit=mmHg
